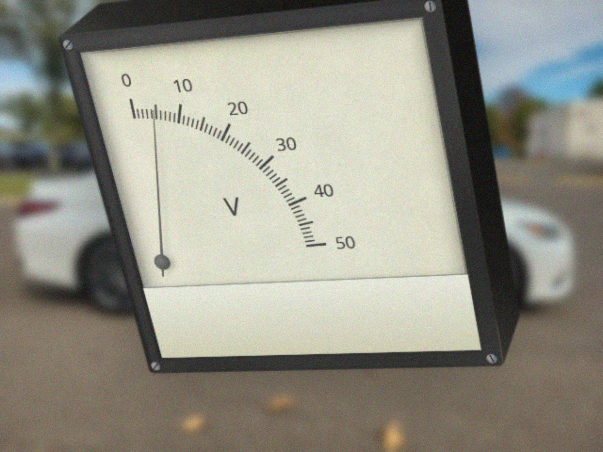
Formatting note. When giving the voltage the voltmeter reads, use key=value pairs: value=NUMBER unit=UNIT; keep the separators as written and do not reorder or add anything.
value=5 unit=V
